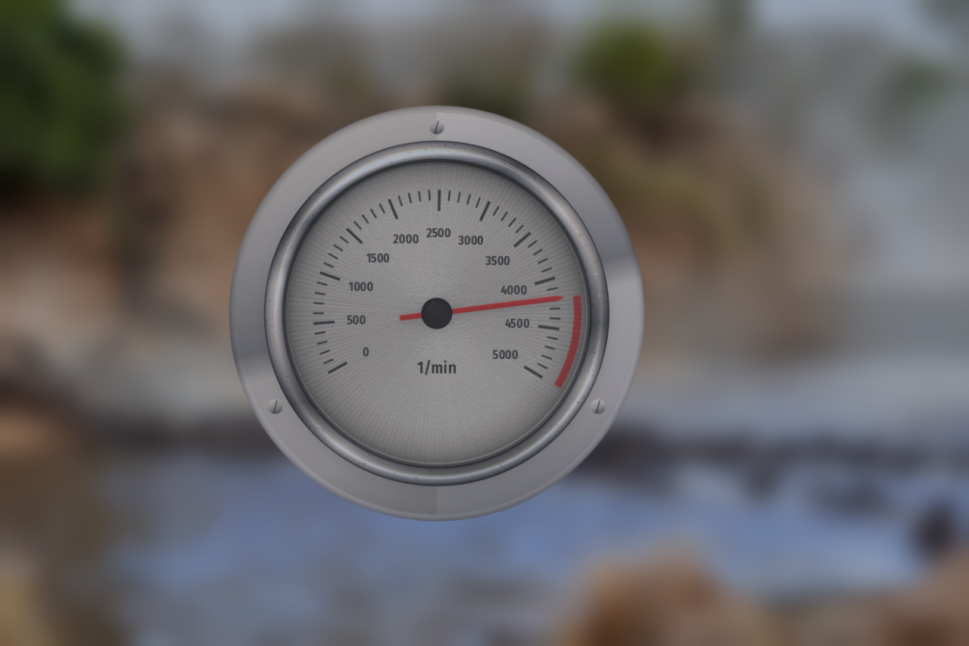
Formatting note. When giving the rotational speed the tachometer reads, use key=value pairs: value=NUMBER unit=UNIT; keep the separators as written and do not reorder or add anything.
value=4200 unit=rpm
